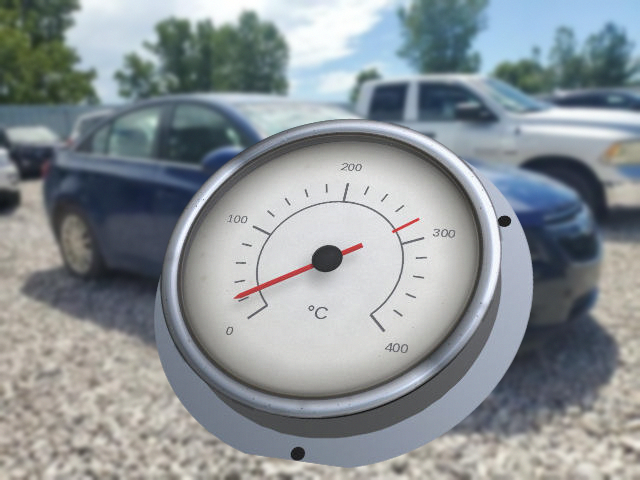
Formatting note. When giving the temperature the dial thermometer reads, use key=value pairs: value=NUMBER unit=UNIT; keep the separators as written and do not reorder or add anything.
value=20 unit=°C
